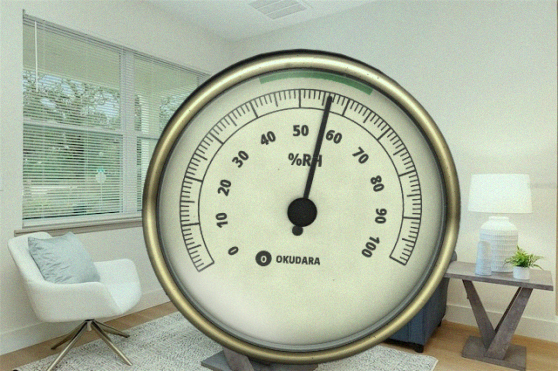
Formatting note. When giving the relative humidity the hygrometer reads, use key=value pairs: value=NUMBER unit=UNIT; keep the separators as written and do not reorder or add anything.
value=56 unit=%
